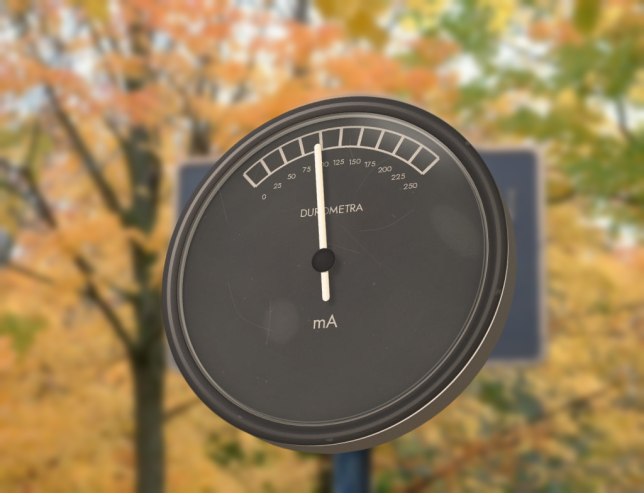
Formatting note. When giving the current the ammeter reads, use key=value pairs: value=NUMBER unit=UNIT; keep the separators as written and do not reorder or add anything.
value=100 unit=mA
